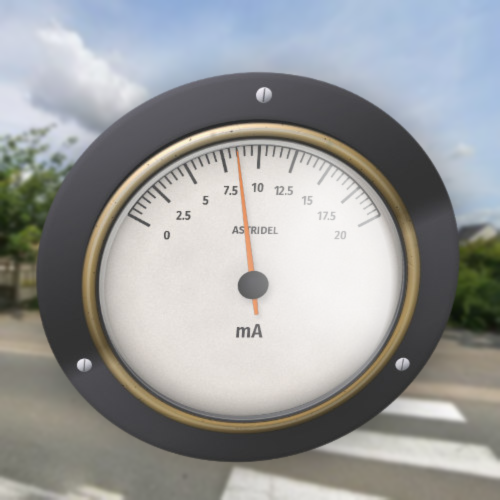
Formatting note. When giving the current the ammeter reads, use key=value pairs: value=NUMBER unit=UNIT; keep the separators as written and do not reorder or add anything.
value=8.5 unit=mA
